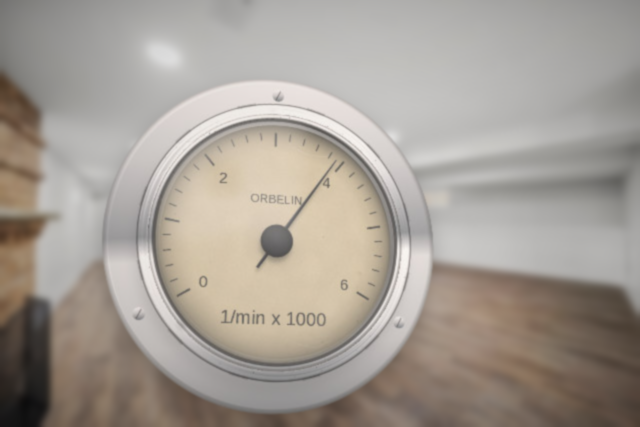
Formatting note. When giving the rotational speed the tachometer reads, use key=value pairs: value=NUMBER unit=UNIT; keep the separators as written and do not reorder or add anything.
value=3900 unit=rpm
